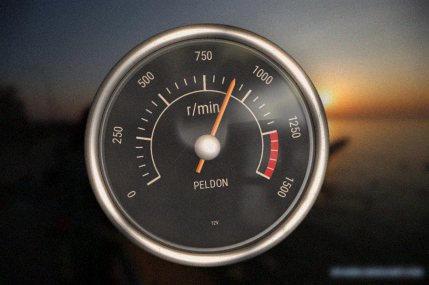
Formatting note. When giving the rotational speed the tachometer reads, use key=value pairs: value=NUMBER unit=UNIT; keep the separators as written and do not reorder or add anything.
value=900 unit=rpm
